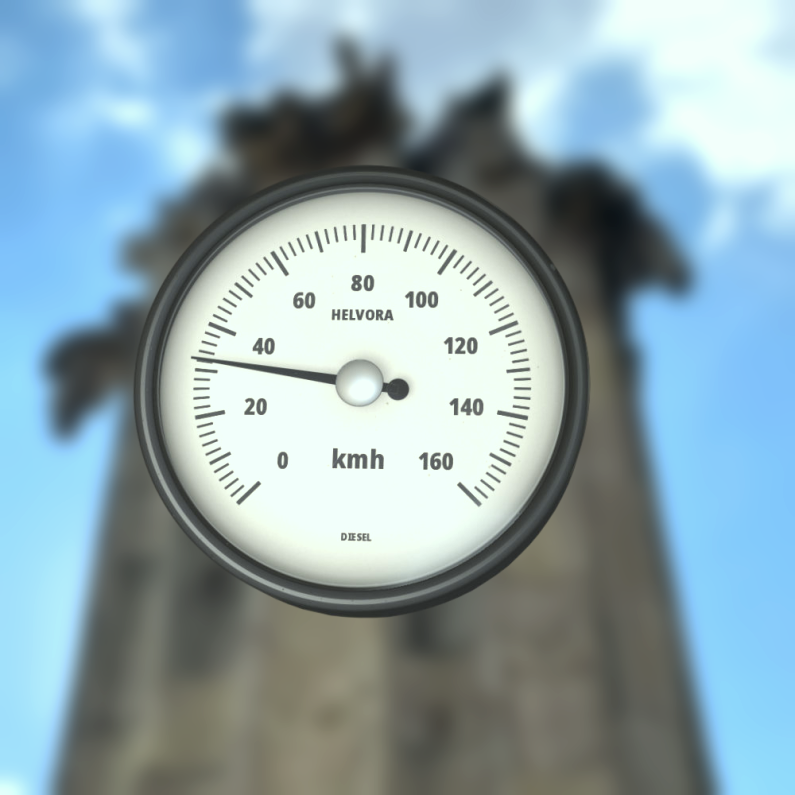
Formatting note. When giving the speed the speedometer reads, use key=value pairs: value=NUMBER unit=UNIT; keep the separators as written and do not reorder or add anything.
value=32 unit=km/h
